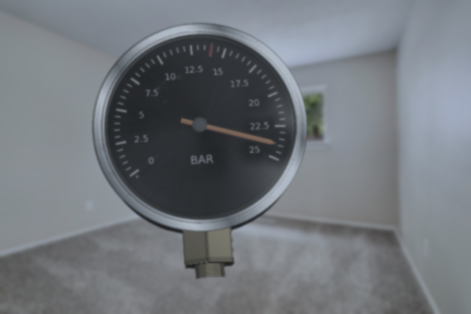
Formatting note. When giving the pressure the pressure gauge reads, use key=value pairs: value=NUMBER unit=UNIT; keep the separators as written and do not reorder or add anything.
value=24 unit=bar
